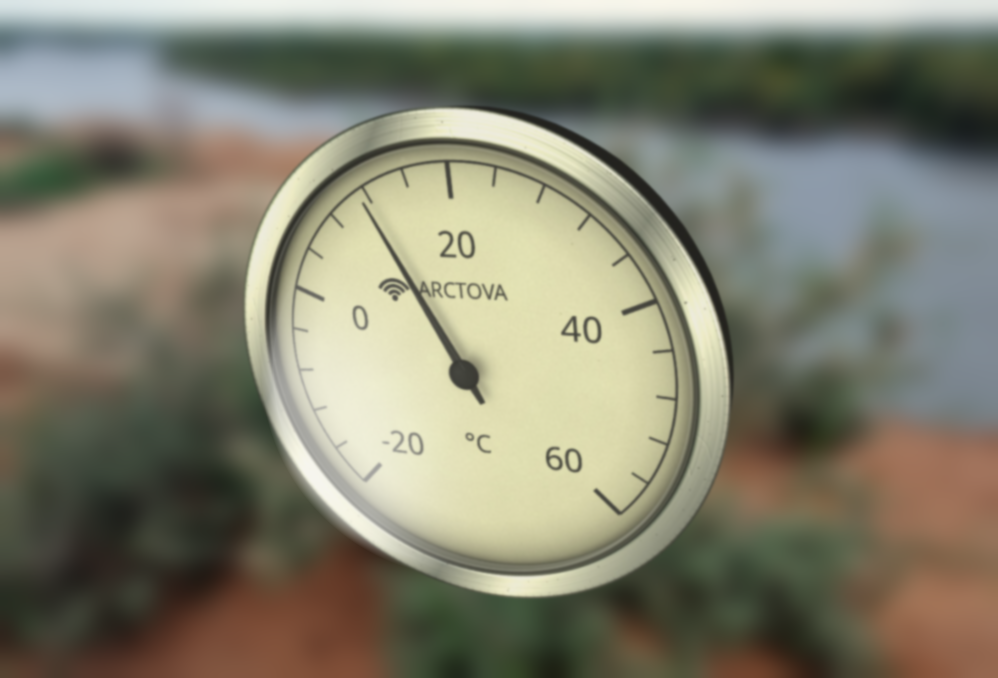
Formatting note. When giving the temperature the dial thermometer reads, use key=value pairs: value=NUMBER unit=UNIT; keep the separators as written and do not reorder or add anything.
value=12 unit=°C
